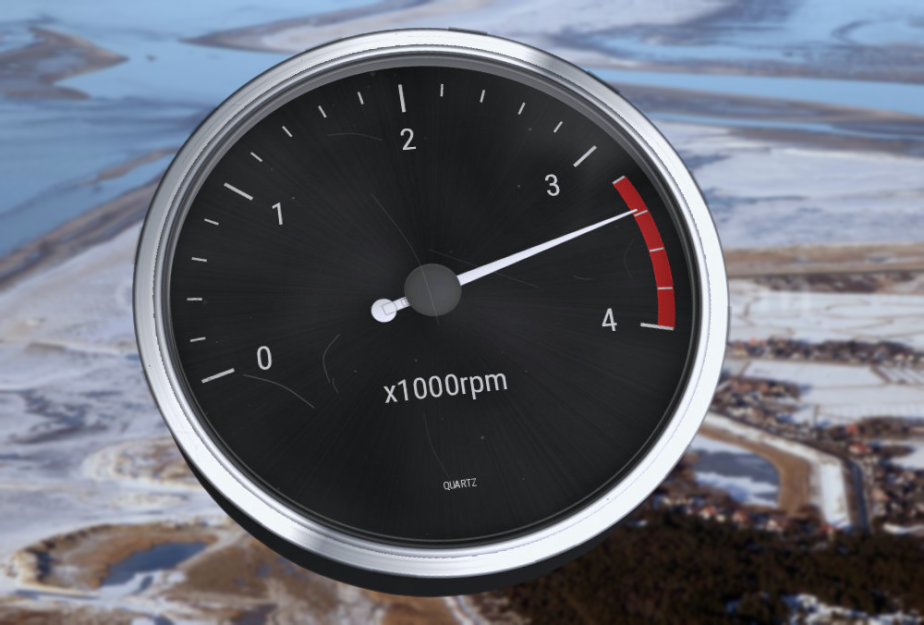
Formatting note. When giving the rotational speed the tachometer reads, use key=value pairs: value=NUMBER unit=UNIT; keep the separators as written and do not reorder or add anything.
value=3400 unit=rpm
